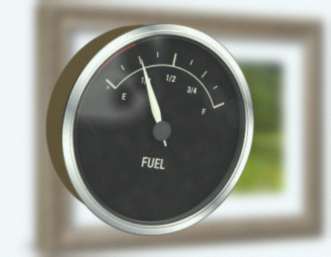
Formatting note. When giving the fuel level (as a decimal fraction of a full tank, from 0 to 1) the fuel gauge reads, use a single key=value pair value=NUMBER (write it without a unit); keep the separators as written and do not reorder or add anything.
value=0.25
